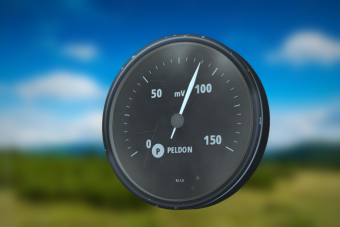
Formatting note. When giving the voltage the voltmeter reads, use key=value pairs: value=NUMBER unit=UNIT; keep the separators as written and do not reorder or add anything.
value=90 unit=mV
